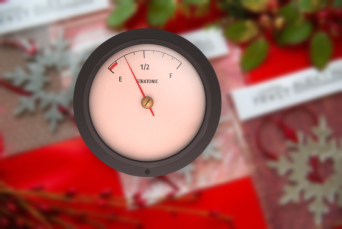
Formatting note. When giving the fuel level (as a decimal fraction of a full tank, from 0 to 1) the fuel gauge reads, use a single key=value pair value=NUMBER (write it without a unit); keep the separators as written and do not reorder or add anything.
value=0.25
